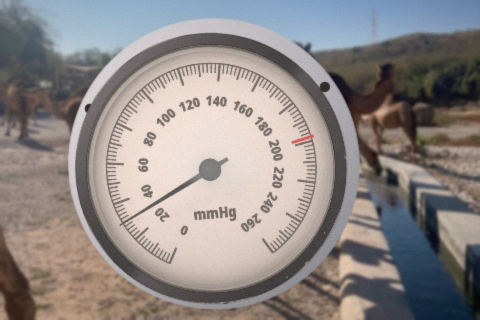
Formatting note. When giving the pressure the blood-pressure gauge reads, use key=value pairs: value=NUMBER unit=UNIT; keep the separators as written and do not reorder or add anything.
value=30 unit=mmHg
